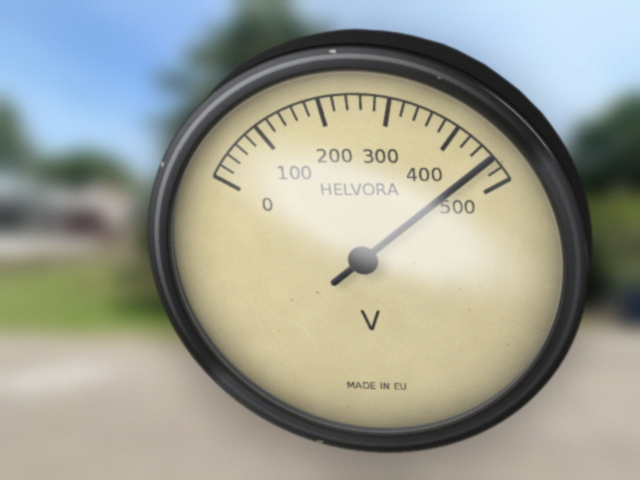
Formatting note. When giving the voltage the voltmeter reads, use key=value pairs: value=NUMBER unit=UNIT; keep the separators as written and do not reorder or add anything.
value=460 unit=V
